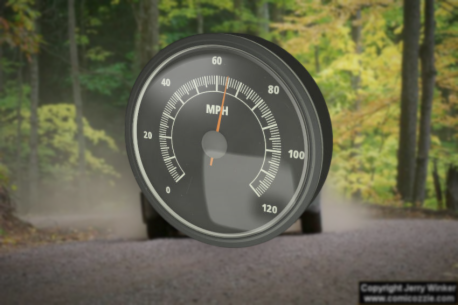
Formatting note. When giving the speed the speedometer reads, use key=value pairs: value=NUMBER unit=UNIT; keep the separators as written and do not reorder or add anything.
value=65 unit=mph
